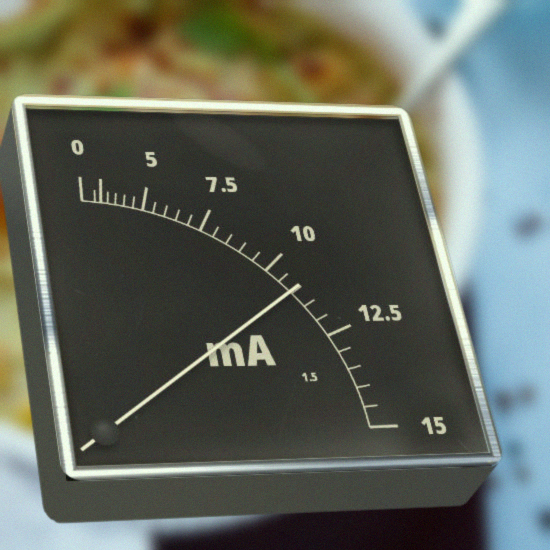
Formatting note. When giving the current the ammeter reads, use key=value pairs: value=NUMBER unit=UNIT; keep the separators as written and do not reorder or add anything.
value=11 unit=mA
